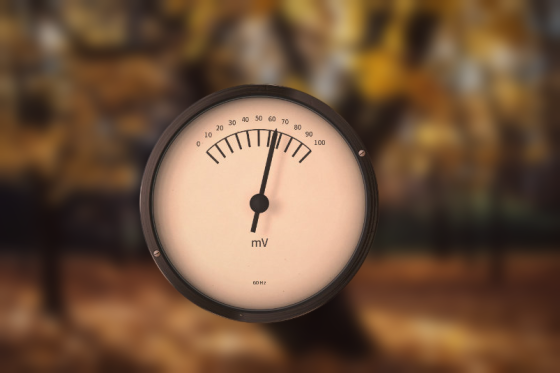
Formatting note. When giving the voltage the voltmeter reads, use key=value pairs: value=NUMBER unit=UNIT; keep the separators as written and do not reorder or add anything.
value=65 unit=mV
